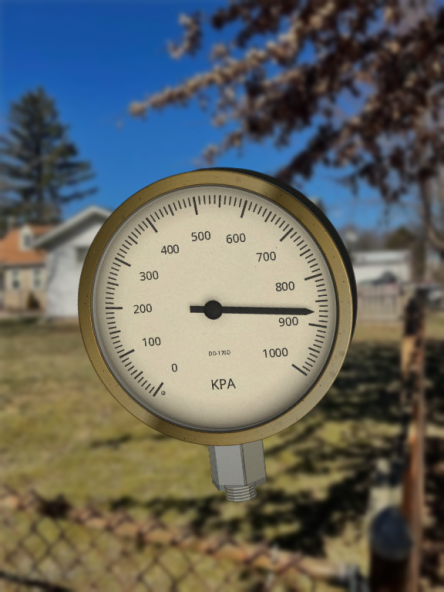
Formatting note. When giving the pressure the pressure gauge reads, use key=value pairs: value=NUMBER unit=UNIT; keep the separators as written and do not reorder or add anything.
value=870 unit=kPa
